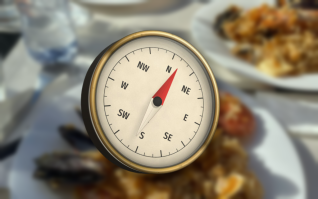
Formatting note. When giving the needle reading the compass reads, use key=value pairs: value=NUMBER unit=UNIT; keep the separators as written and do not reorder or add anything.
value=10 unit=°
